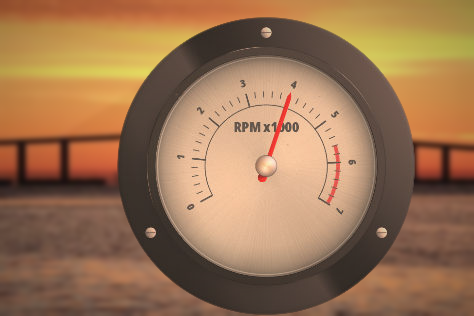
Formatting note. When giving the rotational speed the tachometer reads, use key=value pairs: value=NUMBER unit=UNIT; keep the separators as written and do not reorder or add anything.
value=4000 unit=rpm
